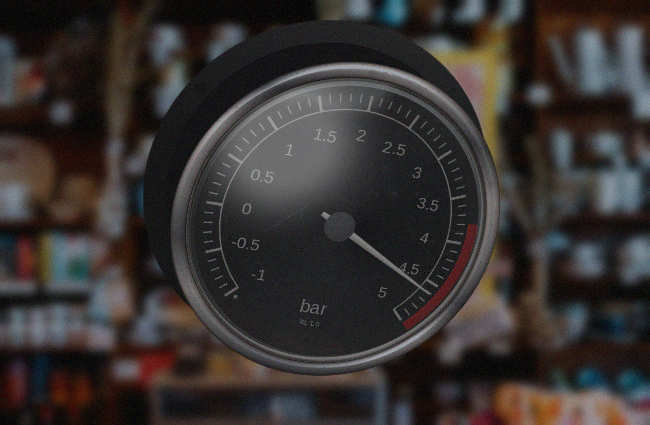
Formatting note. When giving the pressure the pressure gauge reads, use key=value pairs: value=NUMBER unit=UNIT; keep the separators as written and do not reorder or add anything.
value=4.6 unit=bar
